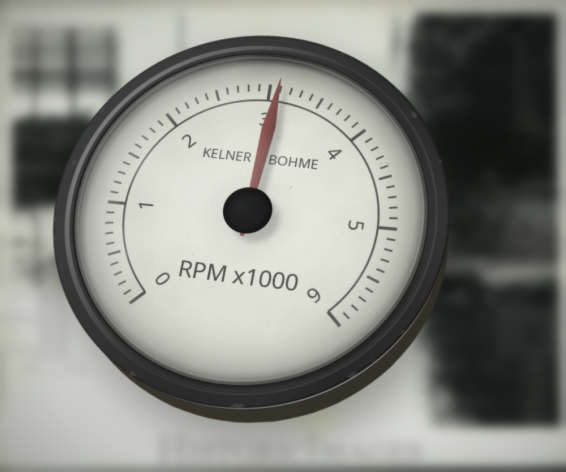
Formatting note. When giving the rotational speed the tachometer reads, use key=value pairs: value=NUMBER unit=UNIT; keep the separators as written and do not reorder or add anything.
value=3100 unit=rpm
